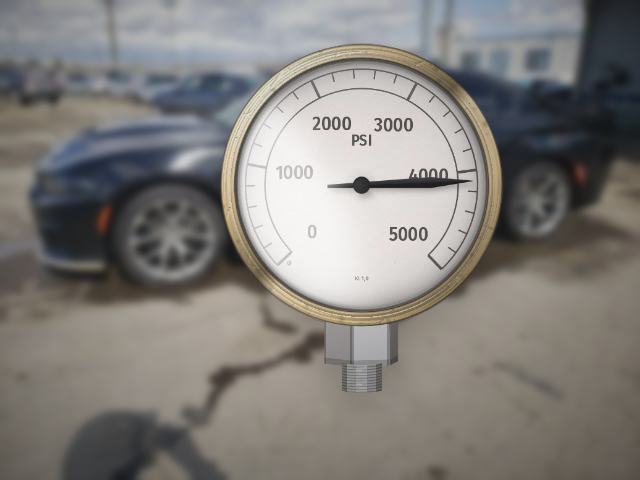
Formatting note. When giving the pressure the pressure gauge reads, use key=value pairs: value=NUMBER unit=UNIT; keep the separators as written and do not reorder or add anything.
value=4100 unit=psi
